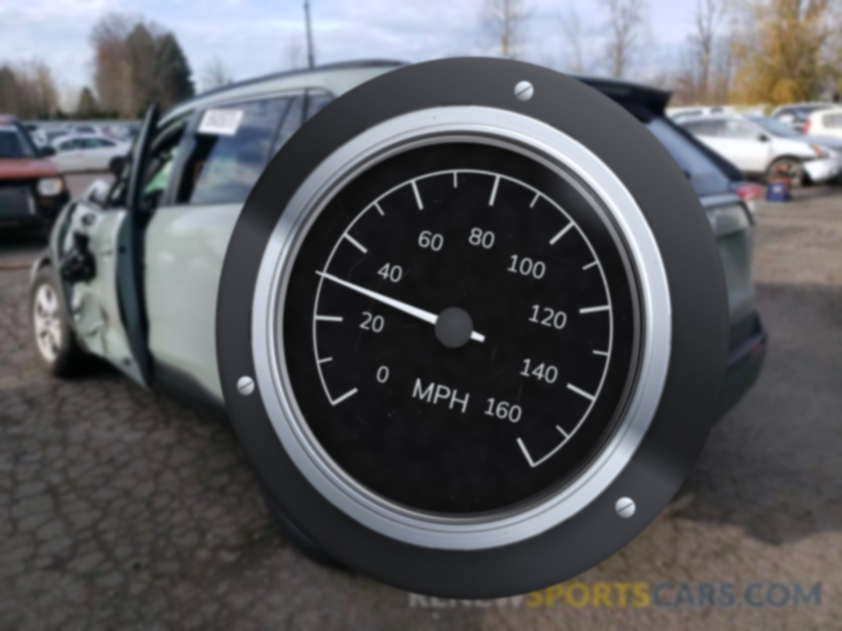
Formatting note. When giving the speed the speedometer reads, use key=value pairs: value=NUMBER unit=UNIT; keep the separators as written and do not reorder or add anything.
value=30 unit=mph
